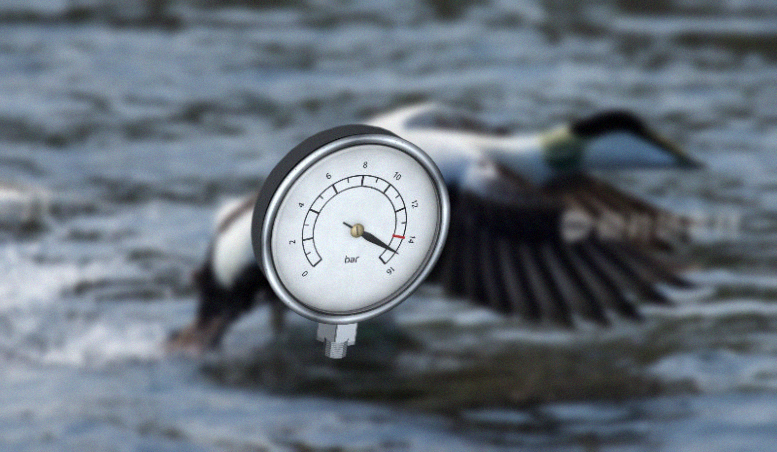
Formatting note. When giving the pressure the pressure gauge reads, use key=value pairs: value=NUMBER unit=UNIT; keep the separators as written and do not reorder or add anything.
value=15 unit=bar
